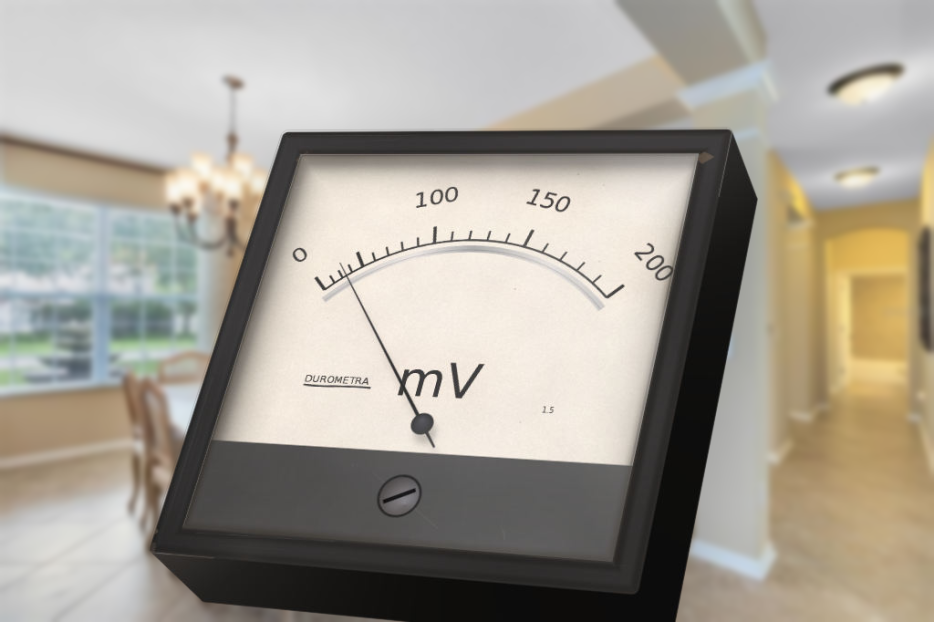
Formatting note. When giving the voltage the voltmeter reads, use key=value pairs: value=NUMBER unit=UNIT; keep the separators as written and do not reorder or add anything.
value=35 unit=mV
